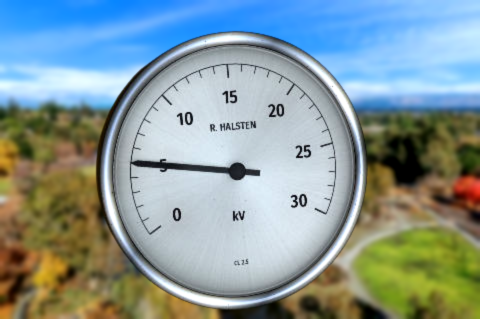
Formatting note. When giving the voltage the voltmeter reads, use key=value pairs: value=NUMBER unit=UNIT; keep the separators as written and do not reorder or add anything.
value=5 unit=kV
